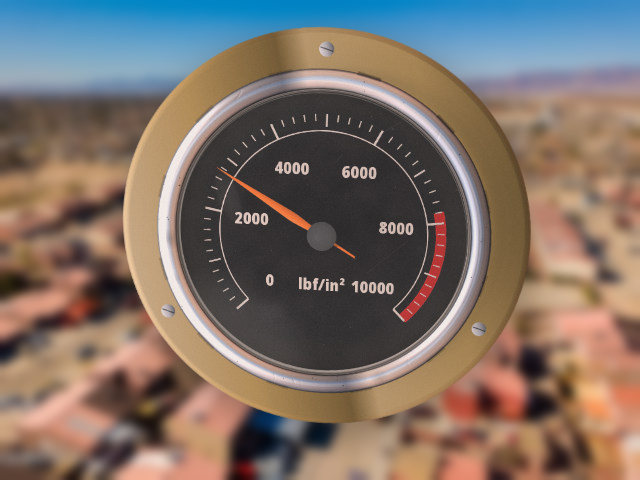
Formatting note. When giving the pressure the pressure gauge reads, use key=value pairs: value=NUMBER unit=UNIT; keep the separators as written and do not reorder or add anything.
value=2800 unit=psi
